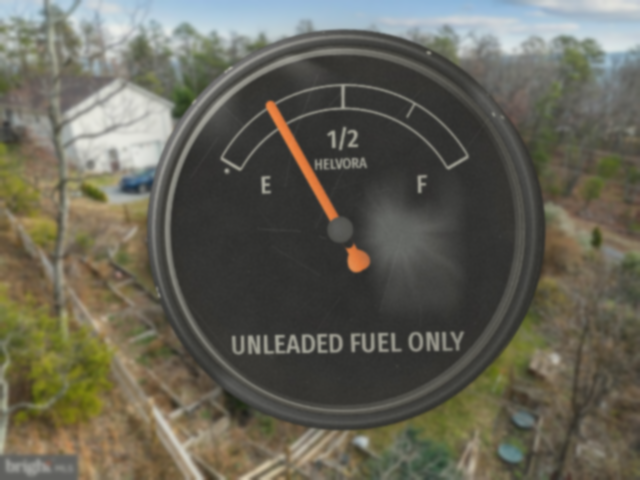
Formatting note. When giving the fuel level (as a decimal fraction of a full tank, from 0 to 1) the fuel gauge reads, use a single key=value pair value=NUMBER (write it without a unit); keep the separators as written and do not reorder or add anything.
value=0.25
